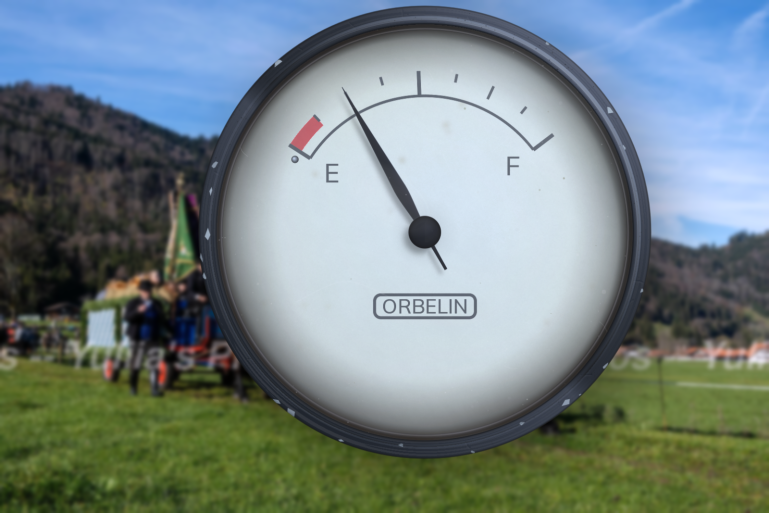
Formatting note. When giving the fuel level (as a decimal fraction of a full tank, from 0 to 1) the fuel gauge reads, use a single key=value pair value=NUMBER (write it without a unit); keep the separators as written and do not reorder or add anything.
value=0.25
